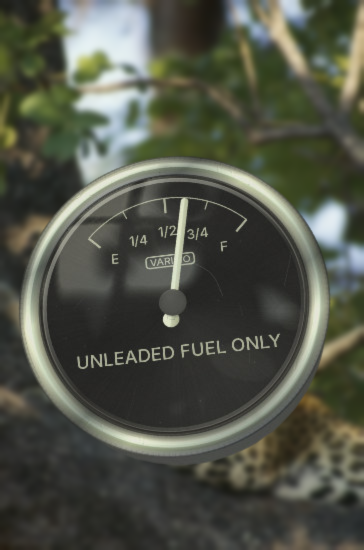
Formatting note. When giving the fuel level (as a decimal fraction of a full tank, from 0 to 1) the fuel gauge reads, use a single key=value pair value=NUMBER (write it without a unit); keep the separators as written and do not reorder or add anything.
value=0.625
